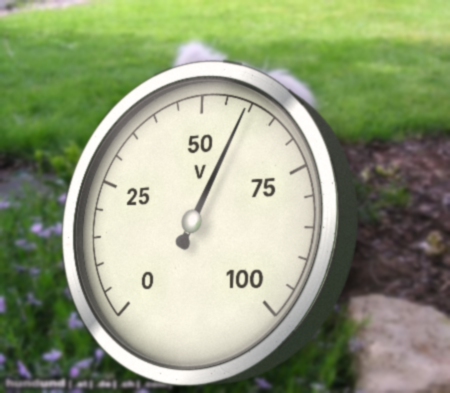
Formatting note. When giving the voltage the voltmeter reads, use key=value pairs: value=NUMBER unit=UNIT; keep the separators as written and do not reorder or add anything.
value=60 unit=V
